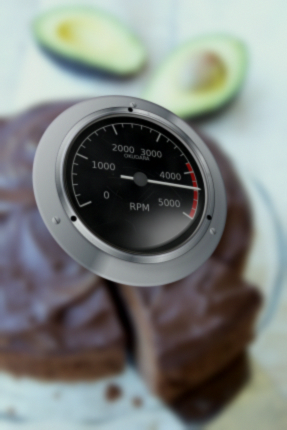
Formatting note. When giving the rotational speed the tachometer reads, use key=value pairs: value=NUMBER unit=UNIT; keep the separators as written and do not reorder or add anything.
value=4400 unit=rpm
